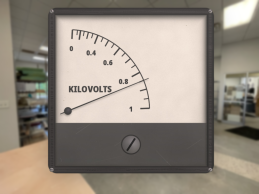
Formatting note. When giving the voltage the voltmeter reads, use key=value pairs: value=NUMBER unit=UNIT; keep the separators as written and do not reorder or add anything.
value=0.85 unit=kV
